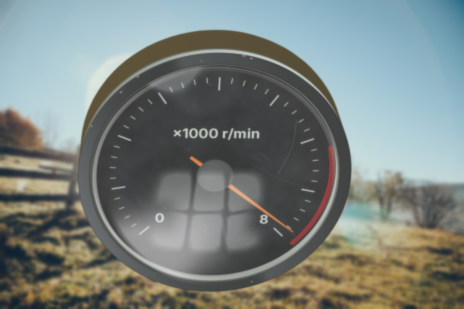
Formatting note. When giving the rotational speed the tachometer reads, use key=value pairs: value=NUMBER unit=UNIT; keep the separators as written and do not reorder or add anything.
value=7800 unit=rpm
